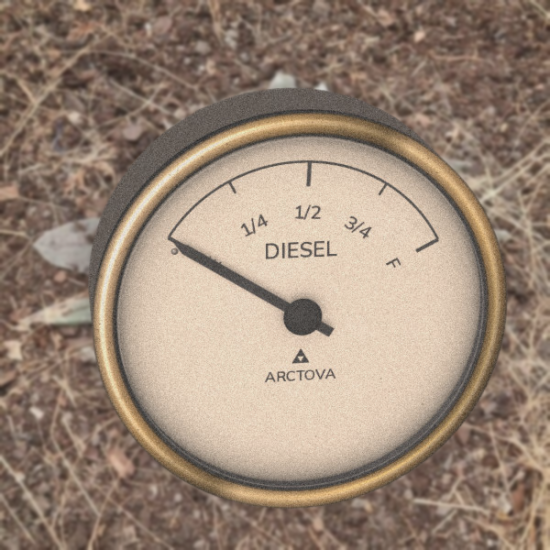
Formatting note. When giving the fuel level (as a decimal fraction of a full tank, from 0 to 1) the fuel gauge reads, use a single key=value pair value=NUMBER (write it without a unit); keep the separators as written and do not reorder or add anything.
value=0
